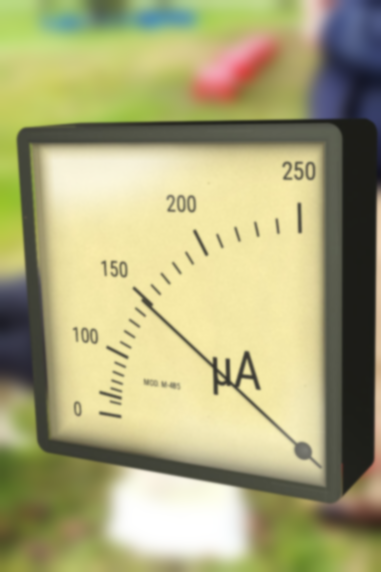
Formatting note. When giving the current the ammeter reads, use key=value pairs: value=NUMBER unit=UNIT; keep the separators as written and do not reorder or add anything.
value=150 unit=µA
